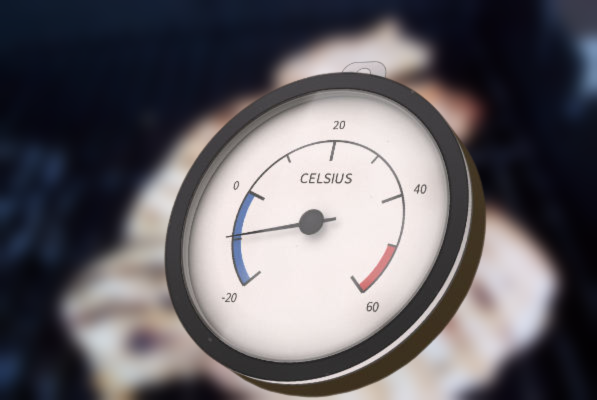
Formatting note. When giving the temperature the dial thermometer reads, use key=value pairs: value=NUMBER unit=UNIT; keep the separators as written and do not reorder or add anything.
value=-10 unit=°C
